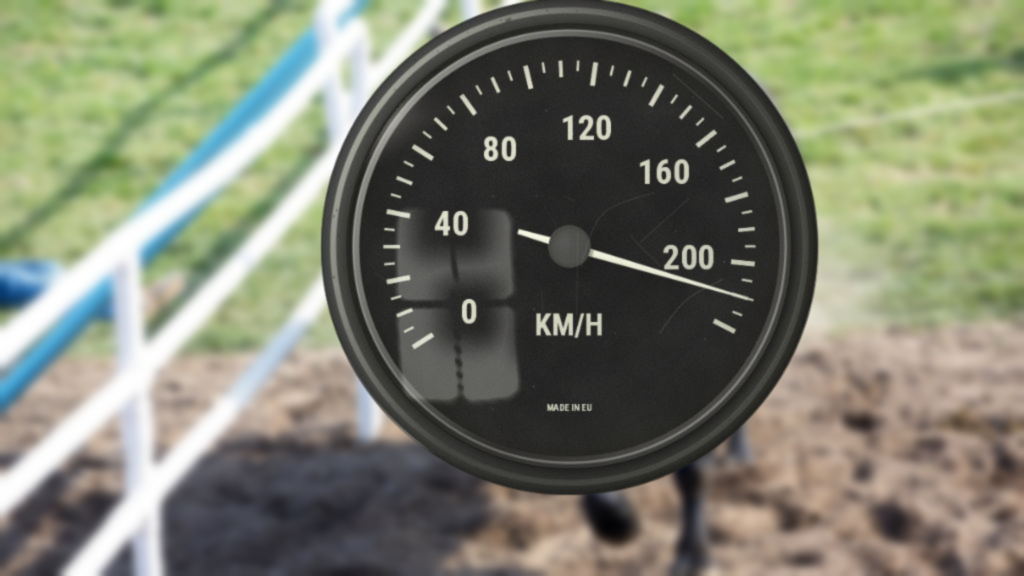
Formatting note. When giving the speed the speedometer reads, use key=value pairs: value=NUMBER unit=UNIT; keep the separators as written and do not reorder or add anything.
value=210 unit=km/h
